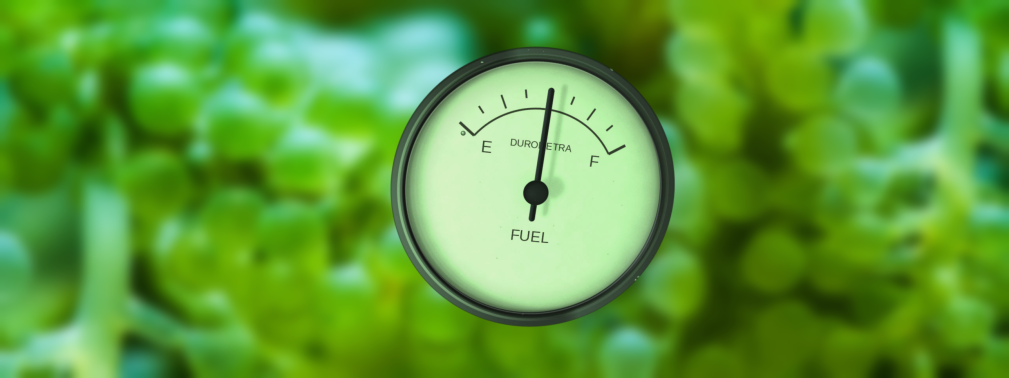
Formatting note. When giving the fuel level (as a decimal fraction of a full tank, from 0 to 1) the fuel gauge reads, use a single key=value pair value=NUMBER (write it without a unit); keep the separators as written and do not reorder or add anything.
value=0.5
